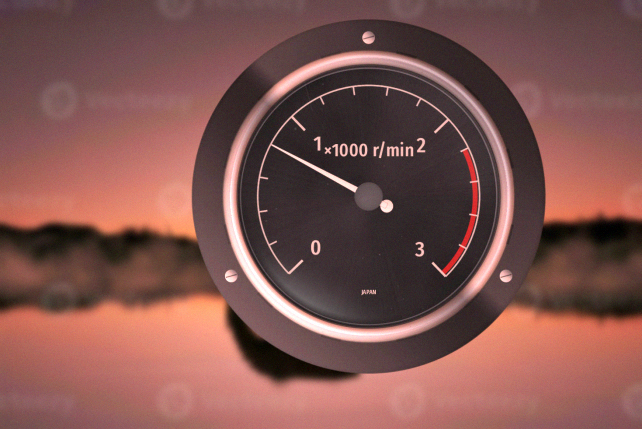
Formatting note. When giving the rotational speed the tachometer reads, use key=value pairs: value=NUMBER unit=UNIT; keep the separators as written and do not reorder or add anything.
value=800 unit=rpm
